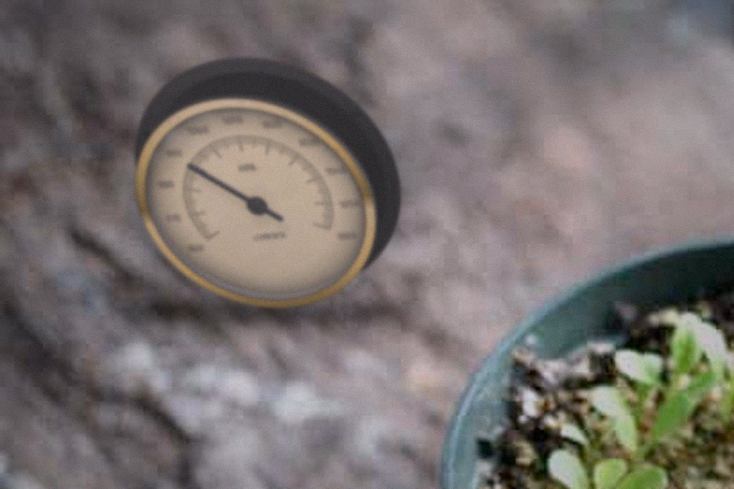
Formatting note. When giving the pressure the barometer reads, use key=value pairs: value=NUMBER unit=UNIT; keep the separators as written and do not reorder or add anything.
value=990 unit=hPa
